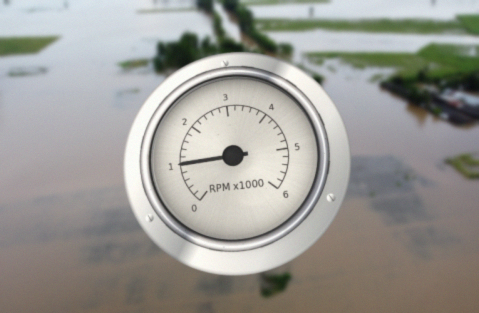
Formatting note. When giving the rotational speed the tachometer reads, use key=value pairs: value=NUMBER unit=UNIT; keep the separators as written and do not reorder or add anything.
value=1000 unit=rpm
